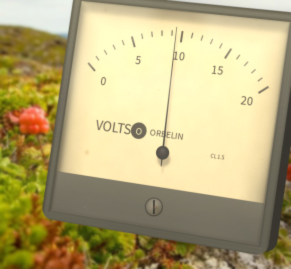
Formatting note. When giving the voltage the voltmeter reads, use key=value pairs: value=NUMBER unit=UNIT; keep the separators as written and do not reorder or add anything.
value=9.5 unit=V
